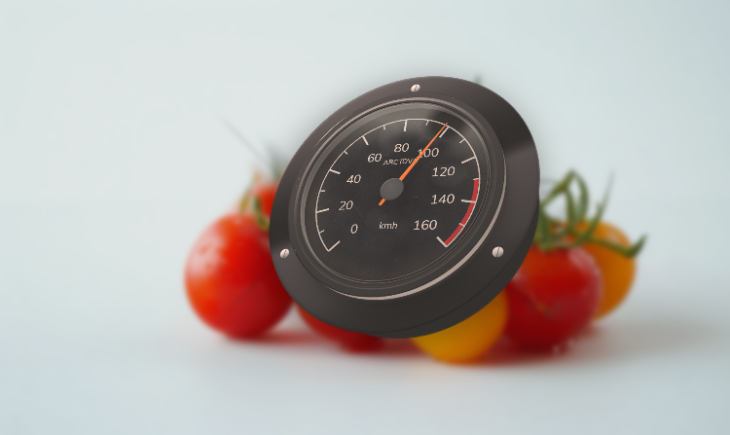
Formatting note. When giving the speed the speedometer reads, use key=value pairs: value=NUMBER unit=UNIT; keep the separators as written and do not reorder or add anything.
value=100 unit=km/h
